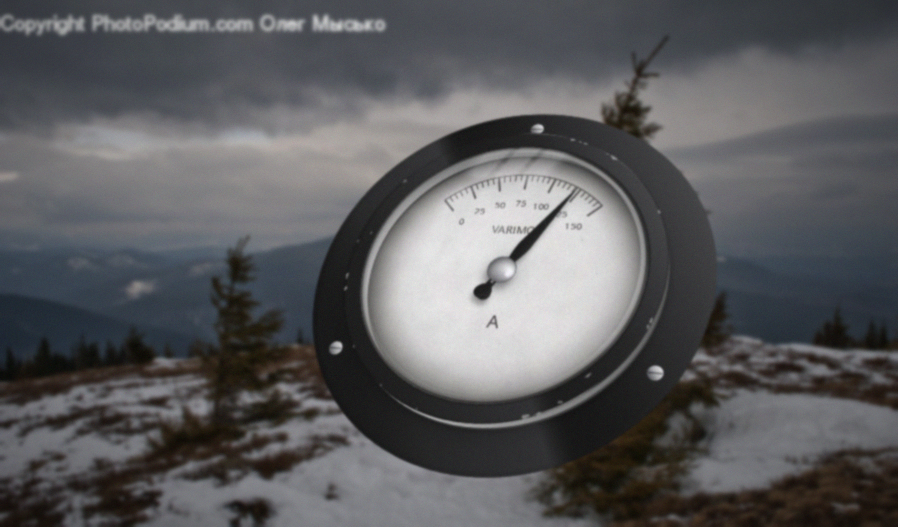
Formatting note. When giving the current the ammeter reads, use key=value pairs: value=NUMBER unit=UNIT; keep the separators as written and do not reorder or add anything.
value=125 unit=A
